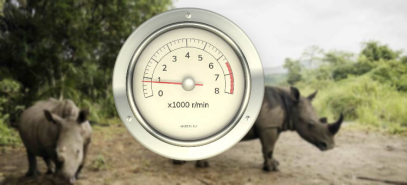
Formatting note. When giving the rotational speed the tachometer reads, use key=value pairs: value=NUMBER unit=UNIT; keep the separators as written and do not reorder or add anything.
value=800 unit=rpm
